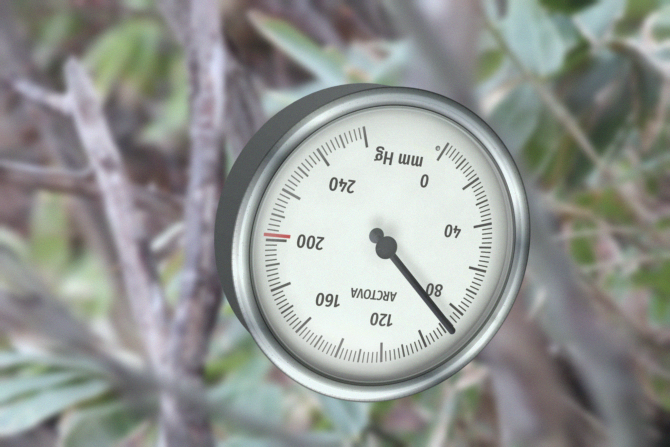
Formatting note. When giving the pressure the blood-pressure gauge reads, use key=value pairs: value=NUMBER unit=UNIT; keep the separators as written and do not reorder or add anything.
value=88 unit=mmHg
